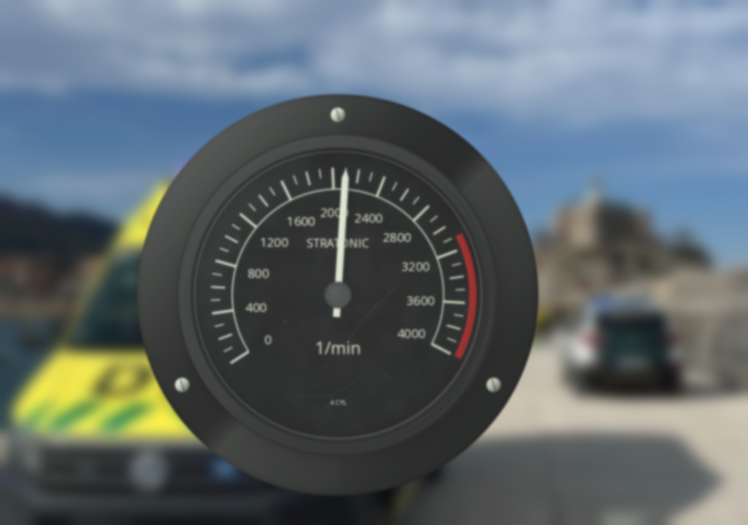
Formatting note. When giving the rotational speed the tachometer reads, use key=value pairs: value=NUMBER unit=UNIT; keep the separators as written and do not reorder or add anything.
value=2100 unit=rpm
